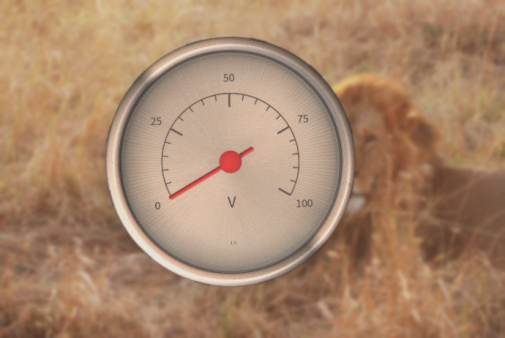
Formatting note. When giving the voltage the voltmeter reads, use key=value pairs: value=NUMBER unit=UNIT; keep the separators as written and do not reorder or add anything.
value=0 unit=V
